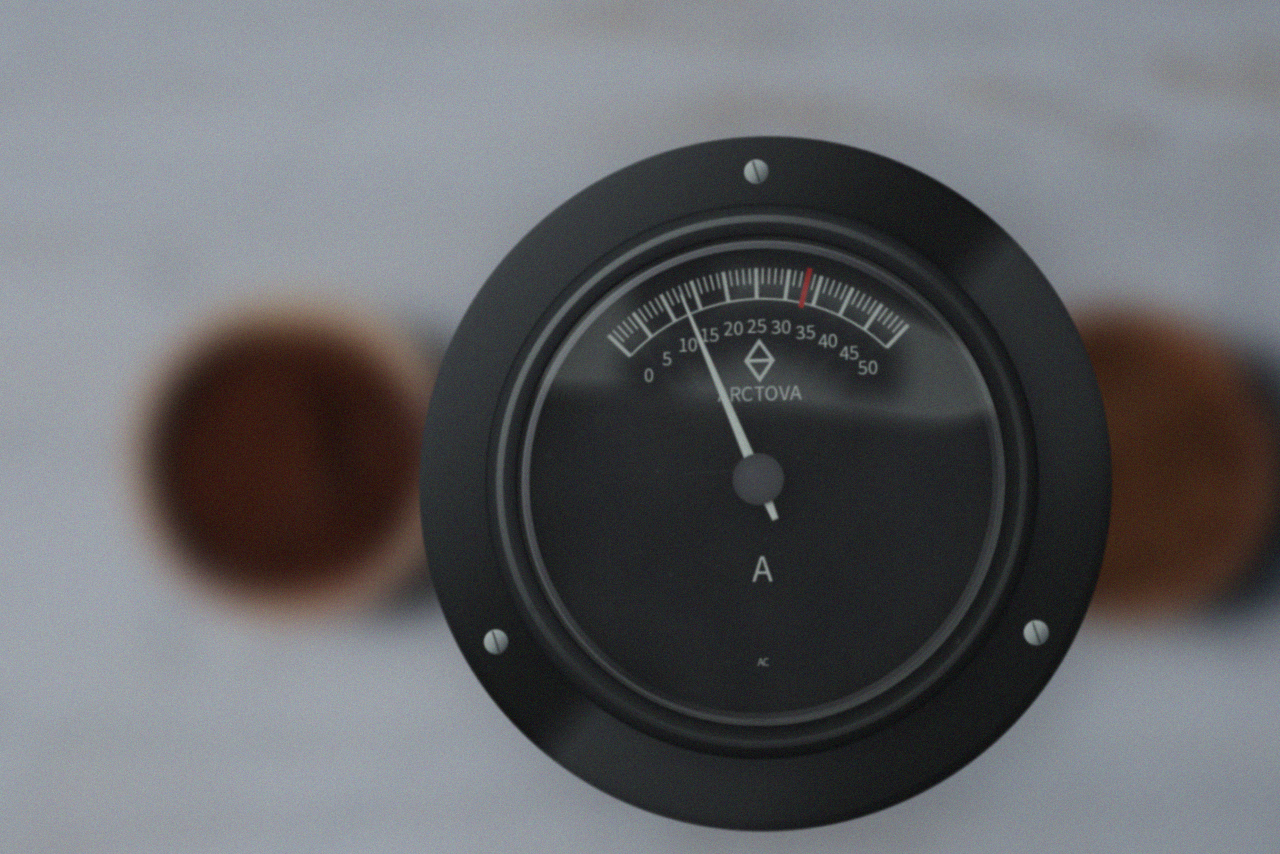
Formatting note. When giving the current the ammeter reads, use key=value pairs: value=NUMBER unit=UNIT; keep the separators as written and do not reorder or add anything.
value=13 unit=A
